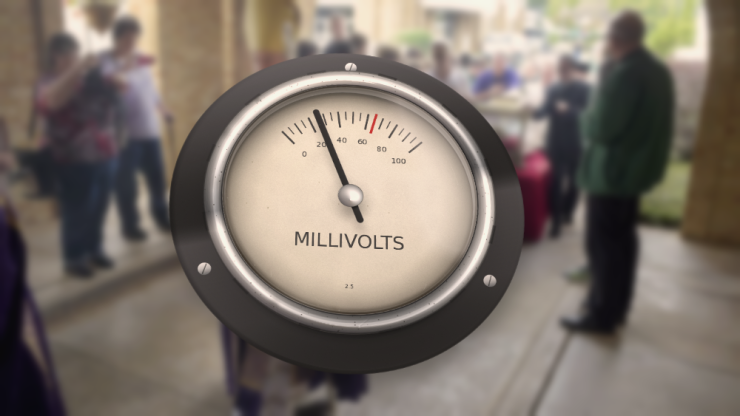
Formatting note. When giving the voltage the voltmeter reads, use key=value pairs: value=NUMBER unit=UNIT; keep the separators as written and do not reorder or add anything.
value=25 unit=mV
